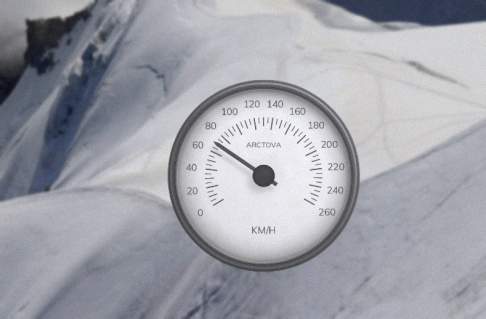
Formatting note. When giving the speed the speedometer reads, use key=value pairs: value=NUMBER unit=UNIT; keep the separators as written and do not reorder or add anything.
value=70 unit=km/h
